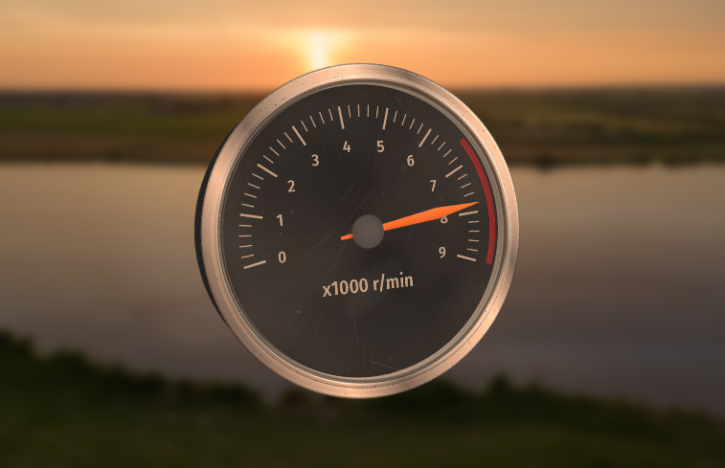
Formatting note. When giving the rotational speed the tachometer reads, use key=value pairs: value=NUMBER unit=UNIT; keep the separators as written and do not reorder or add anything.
value=7800 unit=rpm
